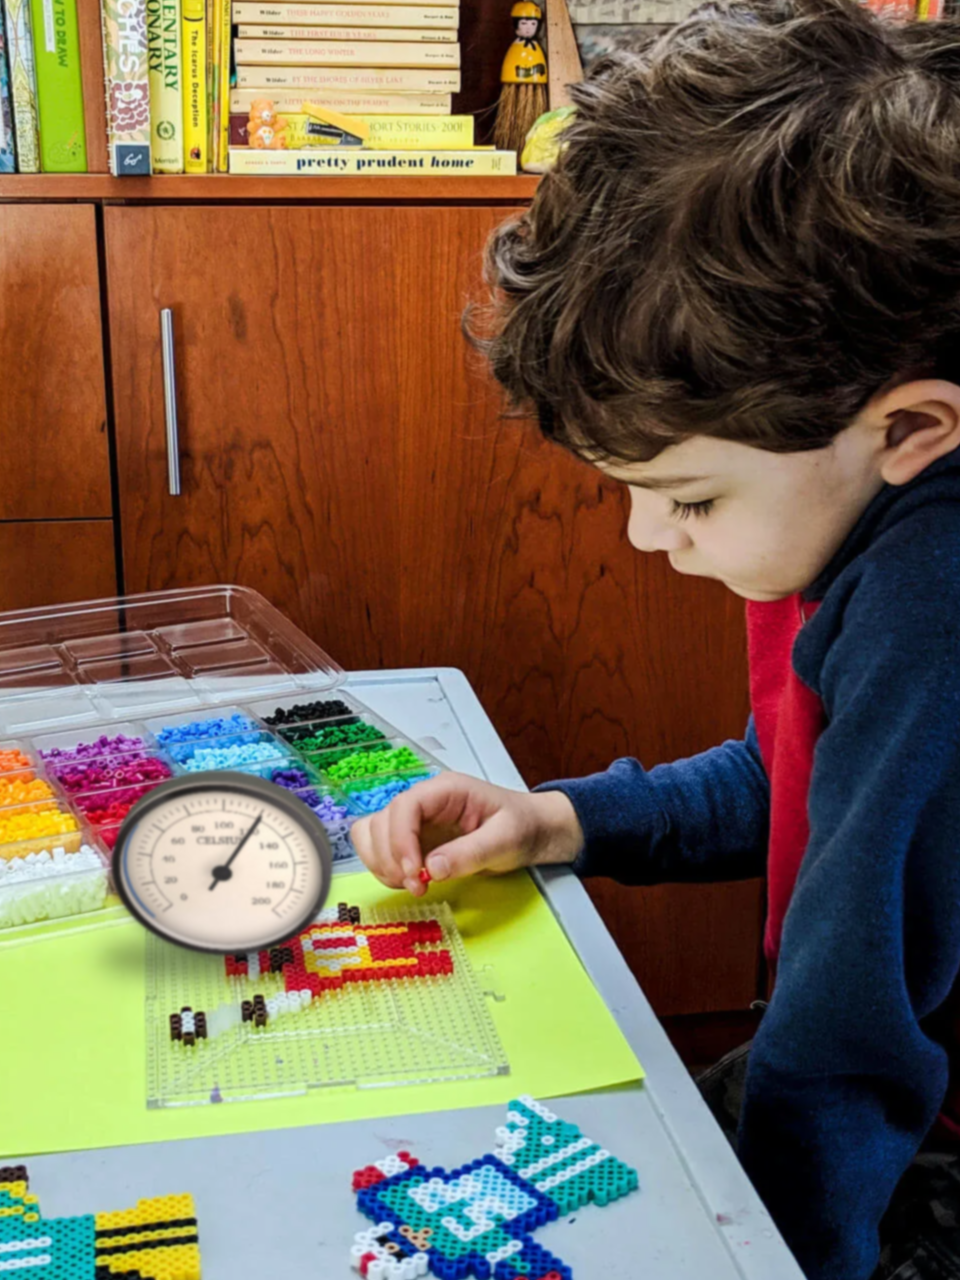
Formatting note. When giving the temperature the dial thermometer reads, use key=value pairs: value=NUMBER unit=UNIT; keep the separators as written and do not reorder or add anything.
value=120 unit=°C
